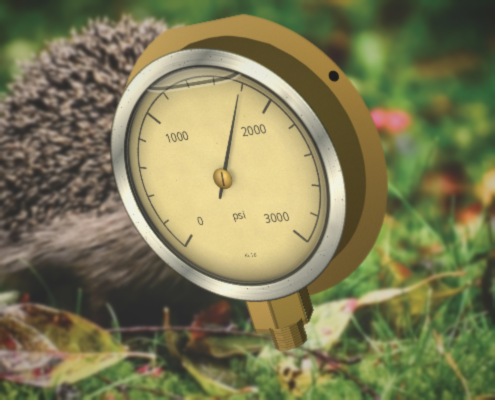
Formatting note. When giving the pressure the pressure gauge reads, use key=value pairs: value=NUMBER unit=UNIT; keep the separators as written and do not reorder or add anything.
value=1800 unit=psi
